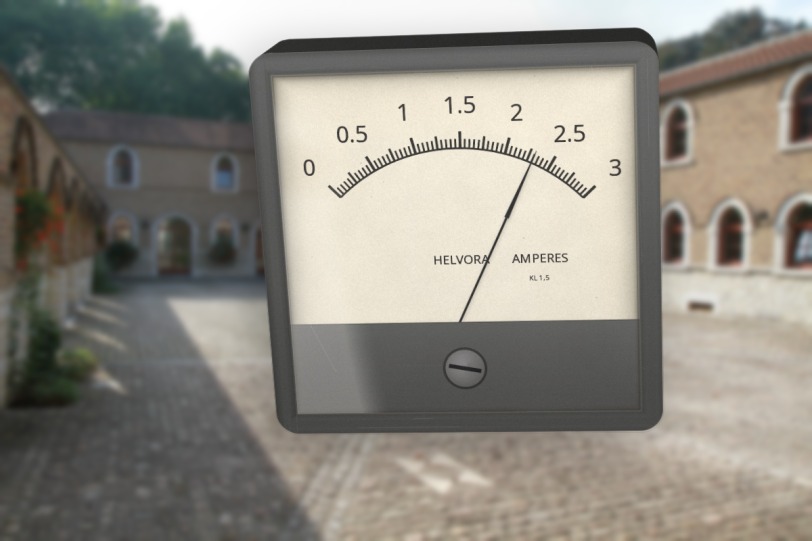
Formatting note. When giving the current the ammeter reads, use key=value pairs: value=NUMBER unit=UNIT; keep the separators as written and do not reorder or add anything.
value=2.3 unit=A
